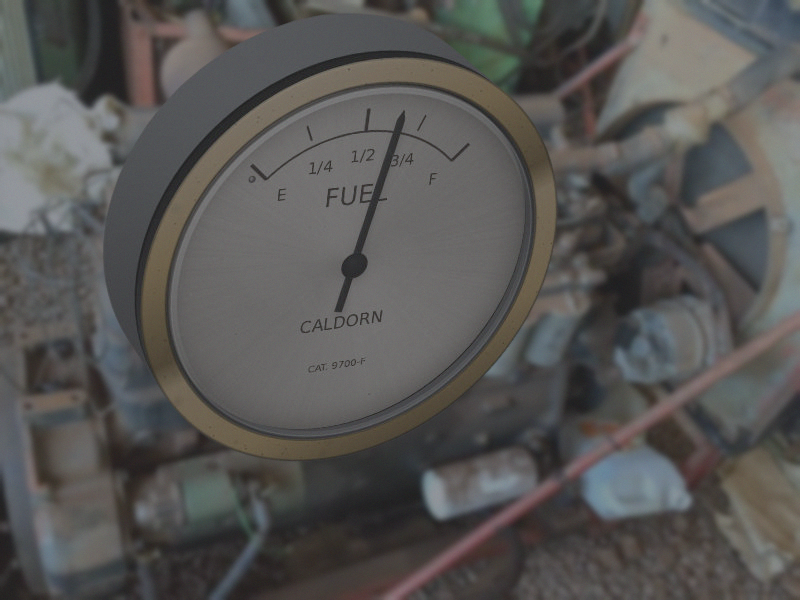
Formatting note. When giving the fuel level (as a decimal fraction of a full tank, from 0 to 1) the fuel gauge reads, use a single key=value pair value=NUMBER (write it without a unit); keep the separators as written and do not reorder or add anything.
value=0.625
